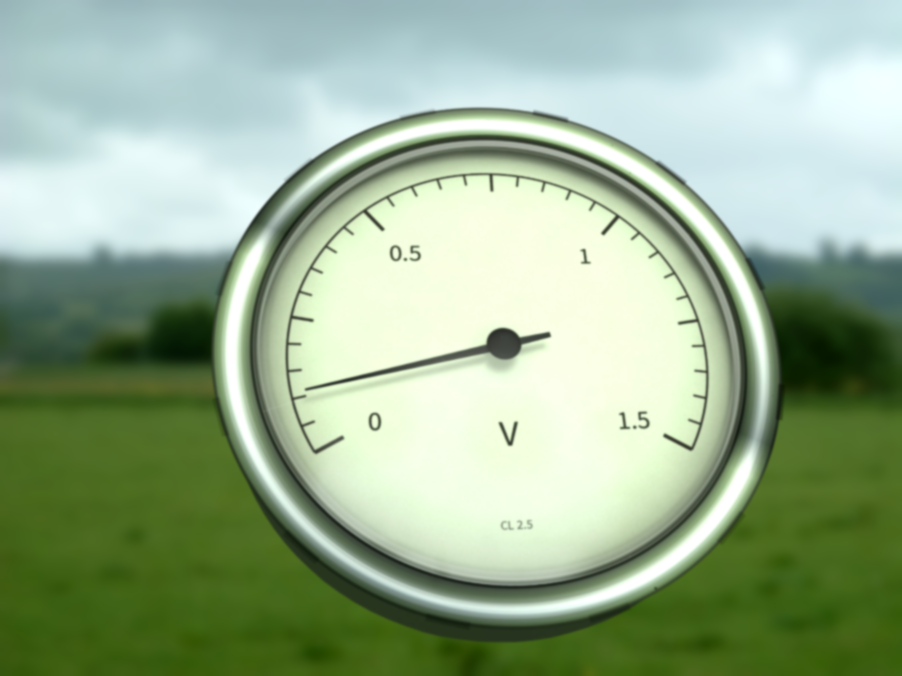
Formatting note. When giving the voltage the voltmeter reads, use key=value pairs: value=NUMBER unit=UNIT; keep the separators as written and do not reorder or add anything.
value=0.1 unit=V
